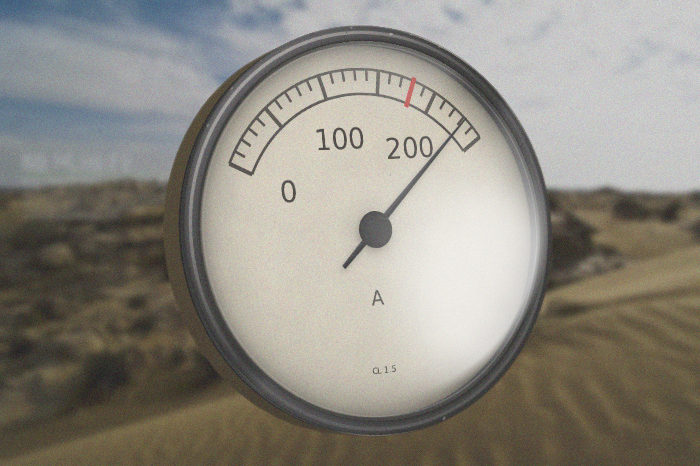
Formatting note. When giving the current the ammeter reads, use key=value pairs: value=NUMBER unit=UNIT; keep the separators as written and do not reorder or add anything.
value=230 unit=A
